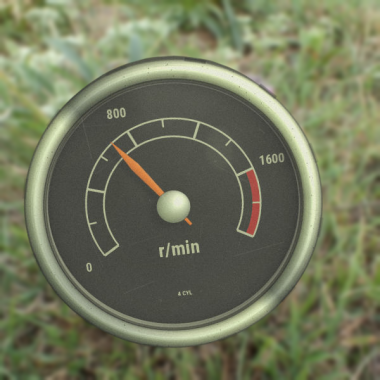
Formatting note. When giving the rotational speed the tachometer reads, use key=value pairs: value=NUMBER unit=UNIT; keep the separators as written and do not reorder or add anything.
value=700 unit=rpm
